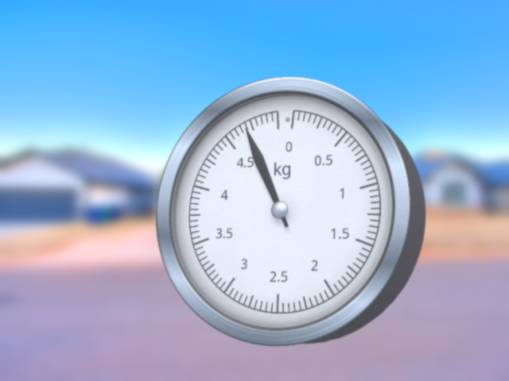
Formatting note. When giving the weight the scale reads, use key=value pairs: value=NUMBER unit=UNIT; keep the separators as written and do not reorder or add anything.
value=4.7 unit=kg
